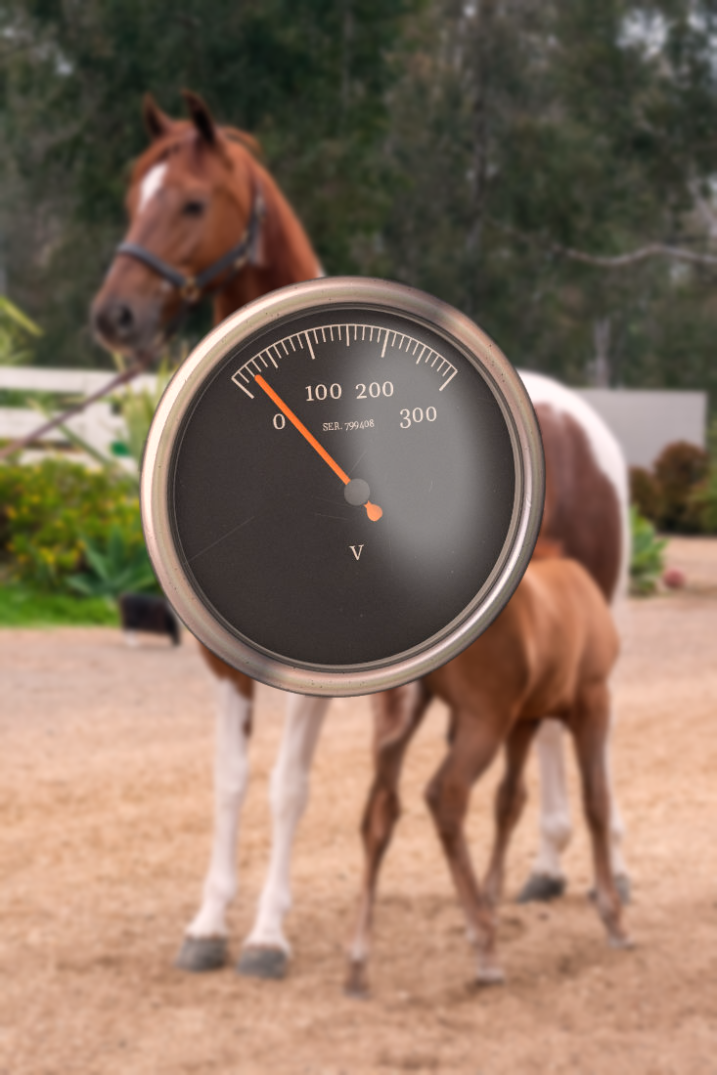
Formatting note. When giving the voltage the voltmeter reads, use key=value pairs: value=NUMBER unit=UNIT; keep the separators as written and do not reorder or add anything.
value=20 unit=V
